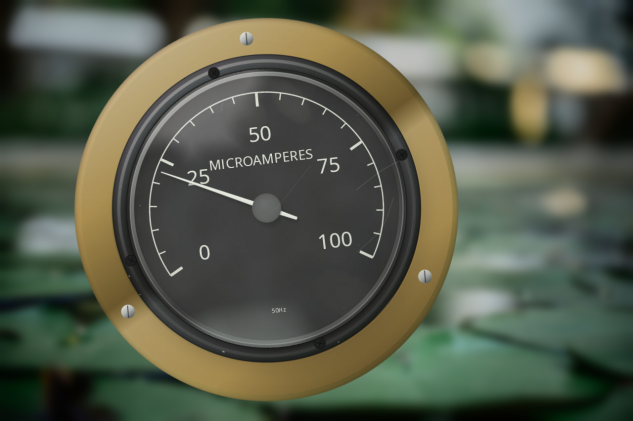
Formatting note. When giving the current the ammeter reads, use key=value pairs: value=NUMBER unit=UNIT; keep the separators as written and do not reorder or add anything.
value=22.5 unit=µA
